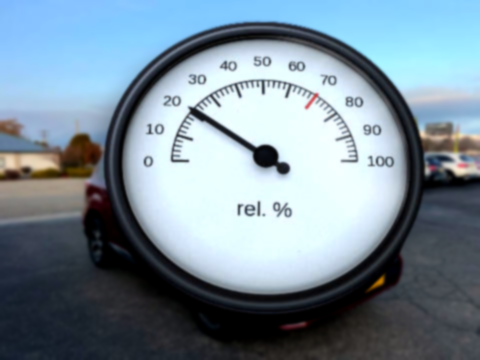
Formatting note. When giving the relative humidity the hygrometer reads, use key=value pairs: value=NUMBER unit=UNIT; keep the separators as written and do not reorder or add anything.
value=20 unit=%
